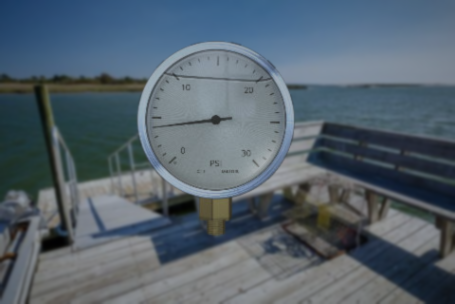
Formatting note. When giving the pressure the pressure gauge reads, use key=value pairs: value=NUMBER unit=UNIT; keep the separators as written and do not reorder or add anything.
value=4 unit=psi
